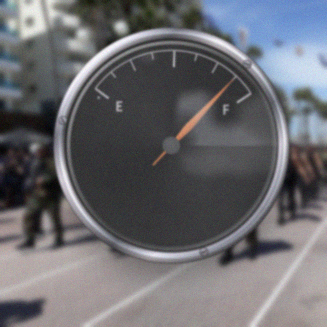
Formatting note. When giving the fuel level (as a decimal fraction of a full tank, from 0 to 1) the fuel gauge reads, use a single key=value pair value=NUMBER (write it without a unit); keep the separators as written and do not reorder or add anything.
value=0.875
